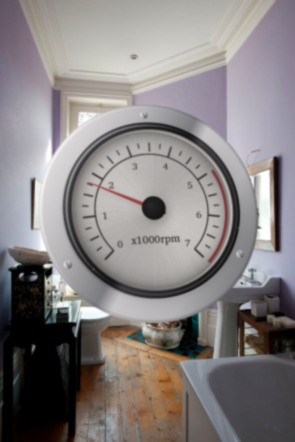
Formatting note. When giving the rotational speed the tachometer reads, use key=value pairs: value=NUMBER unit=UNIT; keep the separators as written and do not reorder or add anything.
value=1750 unit=rpm
